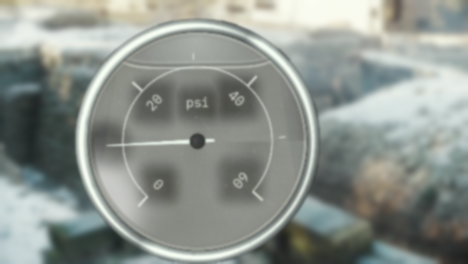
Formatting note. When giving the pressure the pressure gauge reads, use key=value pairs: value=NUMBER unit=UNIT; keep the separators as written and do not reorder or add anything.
value=10 unit=psi
